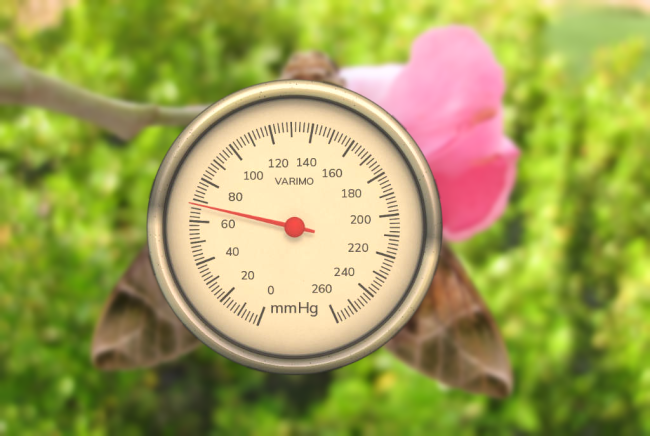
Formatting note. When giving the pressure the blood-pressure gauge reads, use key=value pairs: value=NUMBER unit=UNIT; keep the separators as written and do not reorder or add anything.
value=68 unit=mmHg
